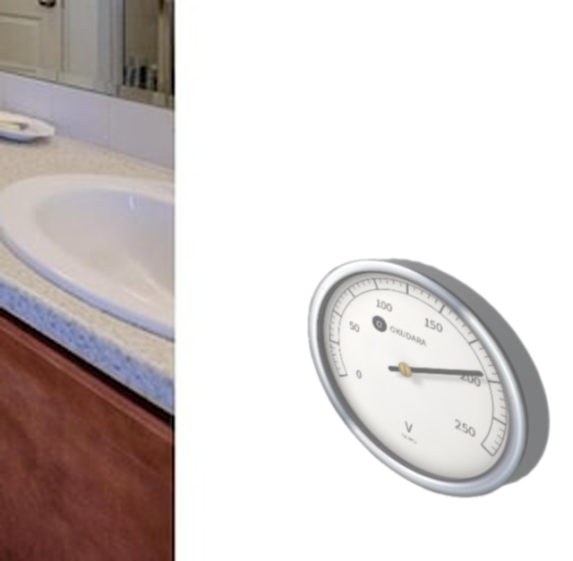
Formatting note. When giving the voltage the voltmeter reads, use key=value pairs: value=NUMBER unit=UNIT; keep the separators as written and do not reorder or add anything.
value=195 unit=V
